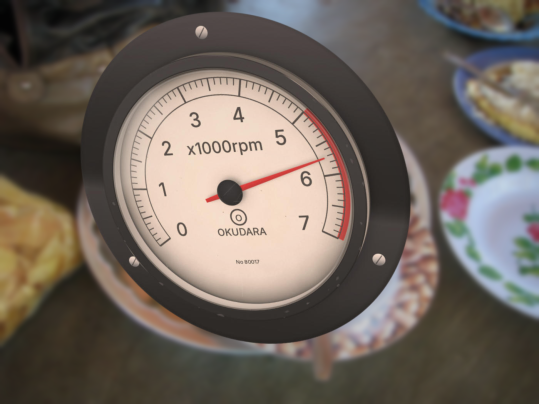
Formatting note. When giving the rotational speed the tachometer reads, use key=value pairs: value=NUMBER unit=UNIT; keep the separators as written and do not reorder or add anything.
value=5700 unit=rpm
